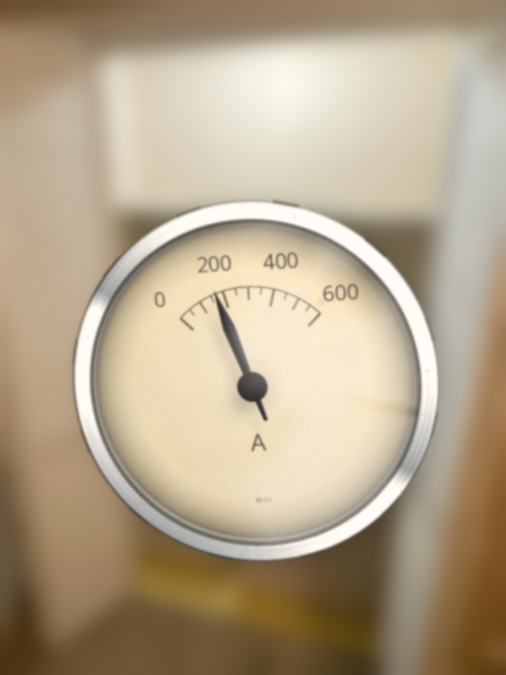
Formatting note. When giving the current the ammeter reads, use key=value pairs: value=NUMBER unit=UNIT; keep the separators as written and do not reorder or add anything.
value=175 unit=A
